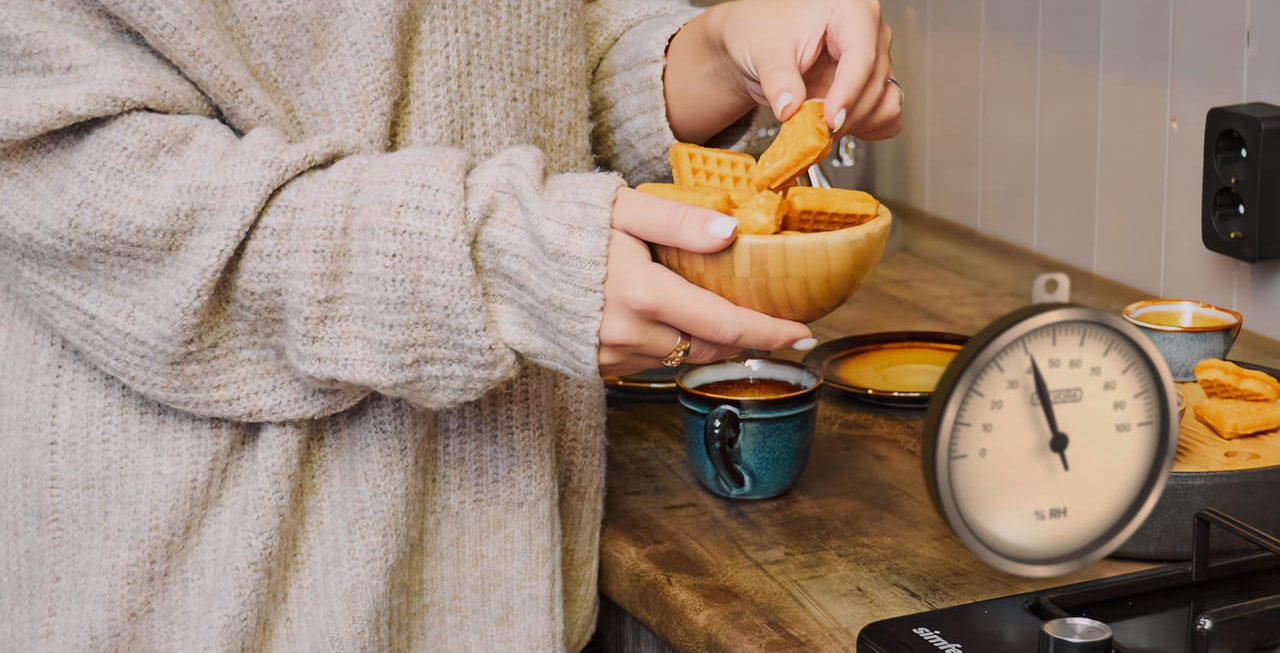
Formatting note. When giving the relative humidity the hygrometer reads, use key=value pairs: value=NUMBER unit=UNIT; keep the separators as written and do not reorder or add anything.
value=40 unit=%
